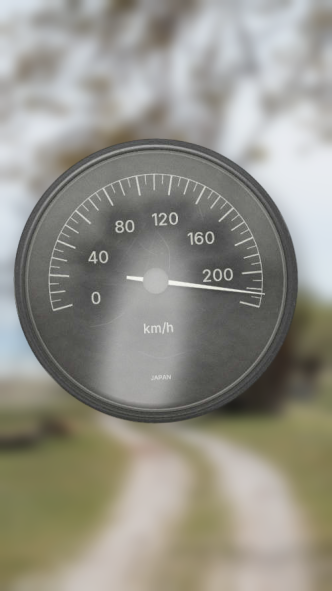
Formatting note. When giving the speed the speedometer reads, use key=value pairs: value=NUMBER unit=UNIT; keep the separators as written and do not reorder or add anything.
value=212.5 unit=km/h
